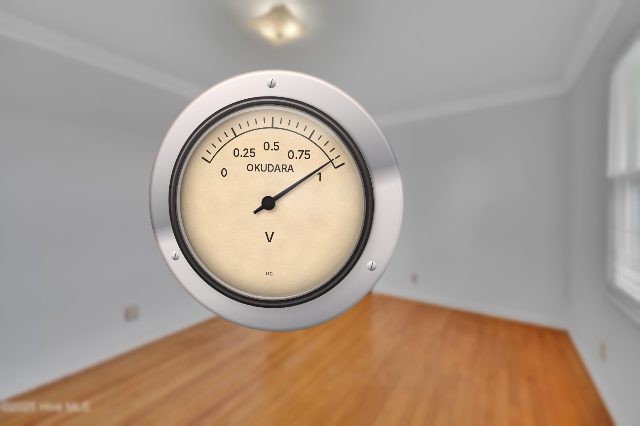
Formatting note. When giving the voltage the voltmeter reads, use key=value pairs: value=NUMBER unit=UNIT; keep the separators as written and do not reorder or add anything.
value=0.95 unit=V
